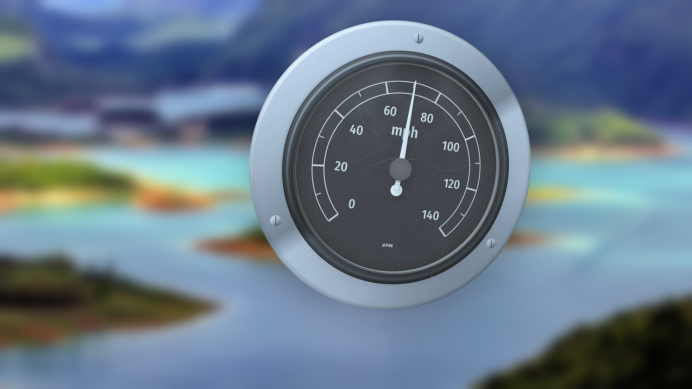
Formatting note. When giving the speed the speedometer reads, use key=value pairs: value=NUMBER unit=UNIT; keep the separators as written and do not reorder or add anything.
value=70 unit=mph
